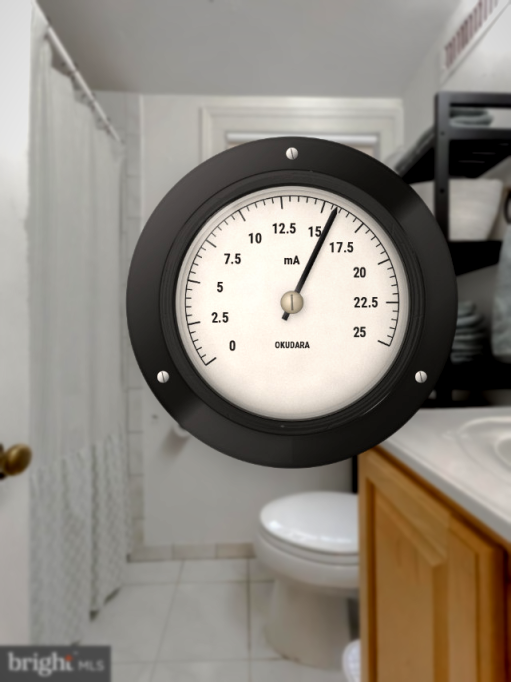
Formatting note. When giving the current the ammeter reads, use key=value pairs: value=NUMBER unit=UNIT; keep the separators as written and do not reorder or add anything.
value=15.75 unit=mA
